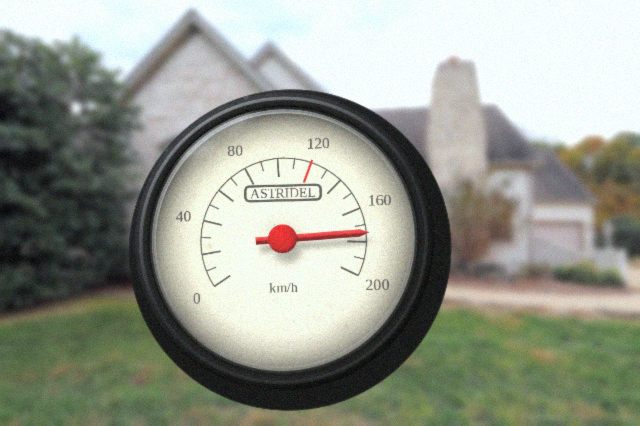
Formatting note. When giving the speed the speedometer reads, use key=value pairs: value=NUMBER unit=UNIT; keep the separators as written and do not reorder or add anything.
value=175 unit=km/h
